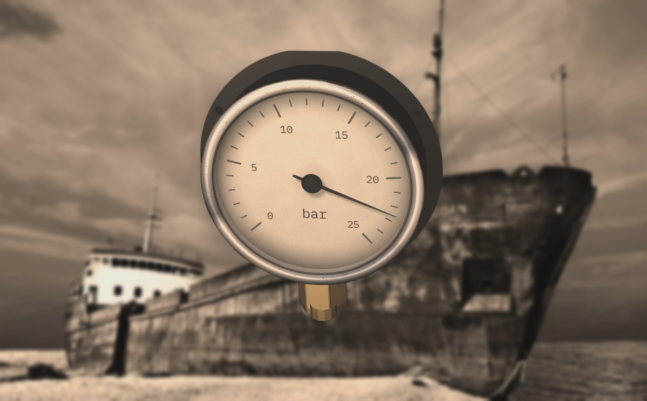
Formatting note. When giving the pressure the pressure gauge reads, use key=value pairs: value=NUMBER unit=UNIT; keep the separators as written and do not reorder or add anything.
value=22.5 unit=bar
